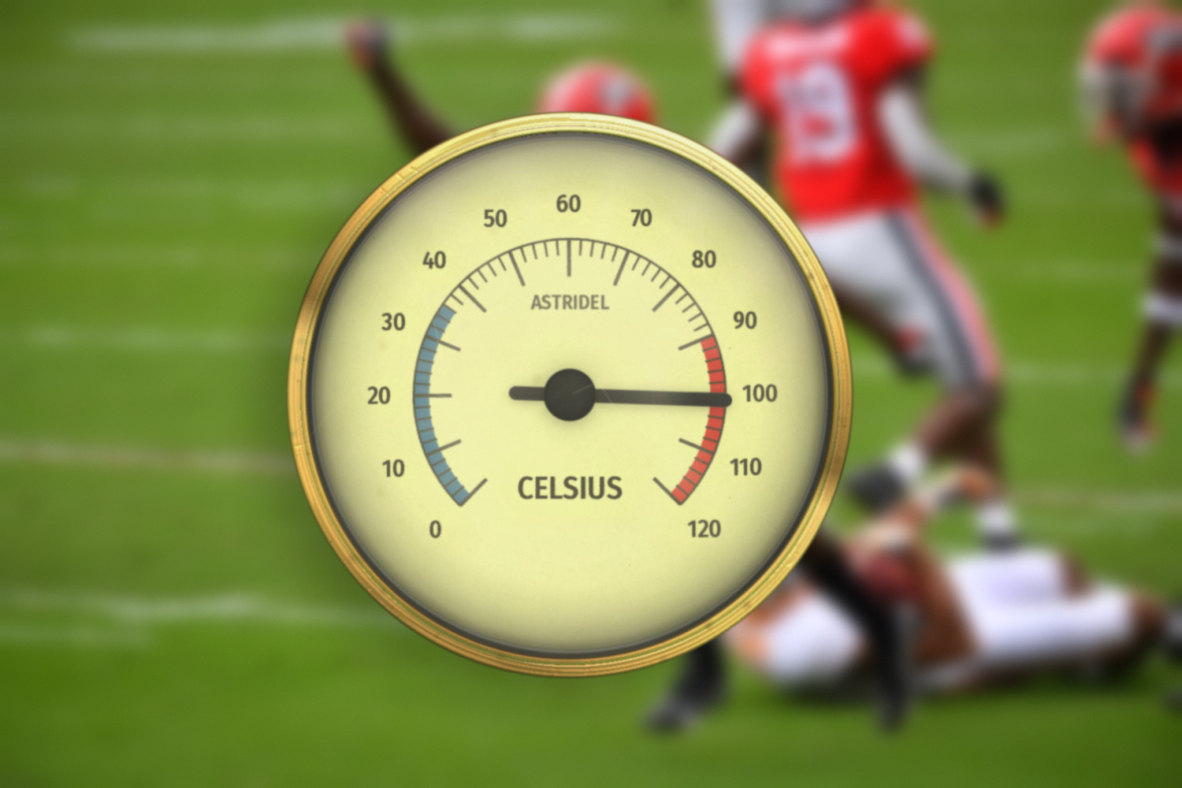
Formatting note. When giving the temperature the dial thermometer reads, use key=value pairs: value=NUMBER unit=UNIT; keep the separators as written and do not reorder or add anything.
value=101 unit=°C
